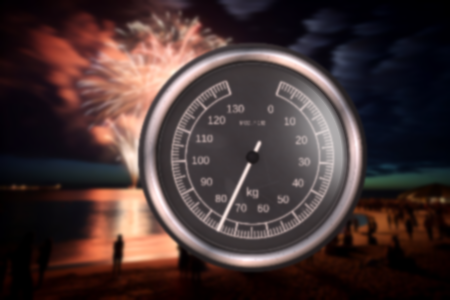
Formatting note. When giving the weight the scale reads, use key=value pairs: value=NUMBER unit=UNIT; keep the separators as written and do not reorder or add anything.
value=75 unit=kg
